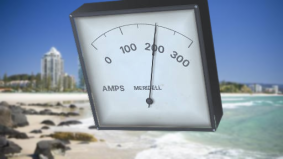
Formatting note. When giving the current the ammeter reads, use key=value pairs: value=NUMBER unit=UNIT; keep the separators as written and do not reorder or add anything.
value=200 unit=A
